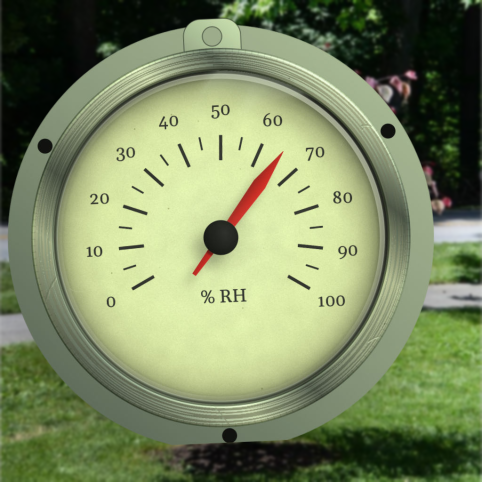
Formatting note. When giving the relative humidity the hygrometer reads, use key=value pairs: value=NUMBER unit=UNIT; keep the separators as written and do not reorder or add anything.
value=65 unit=%
